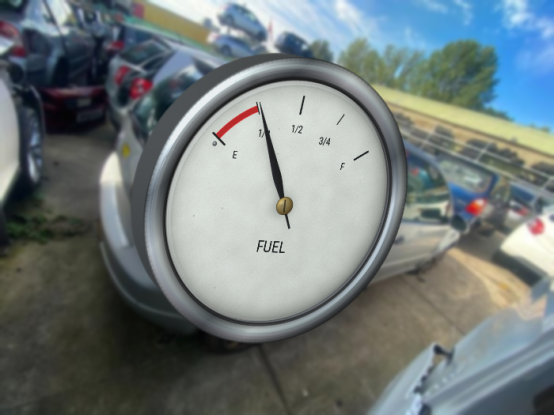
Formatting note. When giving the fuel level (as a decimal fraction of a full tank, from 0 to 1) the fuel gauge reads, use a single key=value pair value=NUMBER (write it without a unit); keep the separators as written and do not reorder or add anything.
value=0.25
